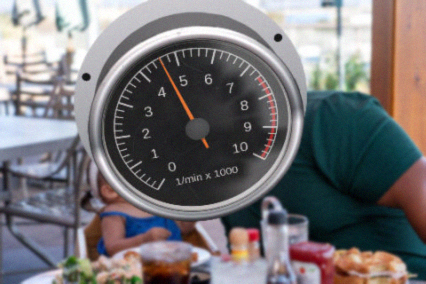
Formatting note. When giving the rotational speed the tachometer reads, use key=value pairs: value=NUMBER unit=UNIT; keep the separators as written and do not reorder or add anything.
value=4600 unit=rpm
